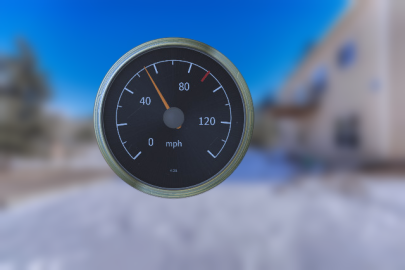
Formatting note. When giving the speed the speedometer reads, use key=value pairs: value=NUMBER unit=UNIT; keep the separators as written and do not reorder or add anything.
value=55 unit=mph
